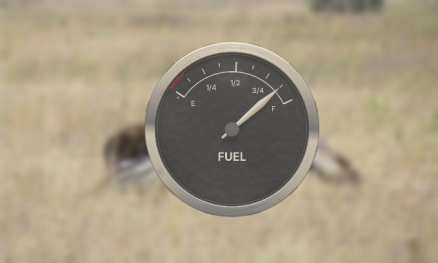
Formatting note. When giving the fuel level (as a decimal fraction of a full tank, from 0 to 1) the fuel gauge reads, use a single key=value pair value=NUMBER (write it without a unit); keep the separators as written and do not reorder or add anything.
value=0.875
